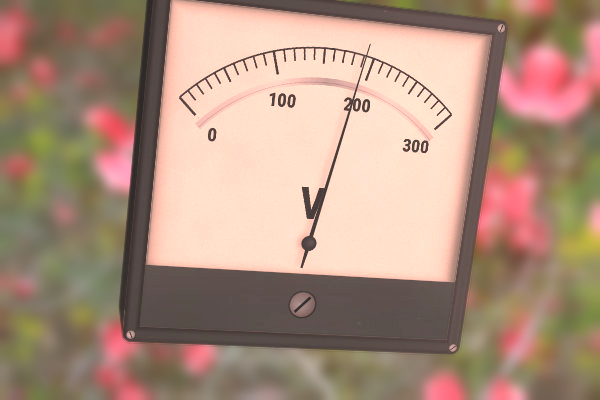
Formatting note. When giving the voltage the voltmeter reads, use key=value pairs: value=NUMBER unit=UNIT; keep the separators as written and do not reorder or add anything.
value=190 unit=V
